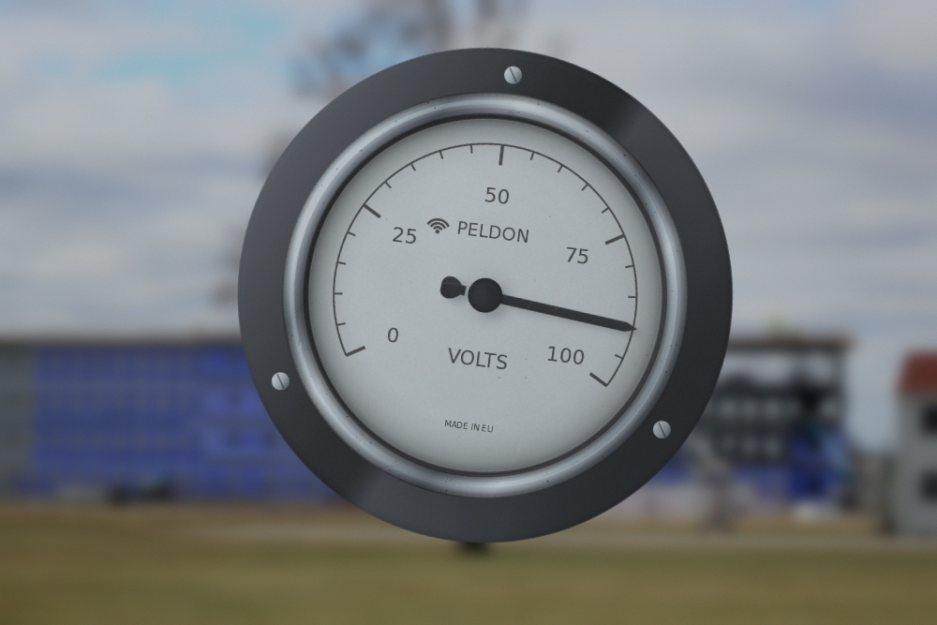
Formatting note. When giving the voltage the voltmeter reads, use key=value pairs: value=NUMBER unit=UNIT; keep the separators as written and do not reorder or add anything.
value=90 unit=V
